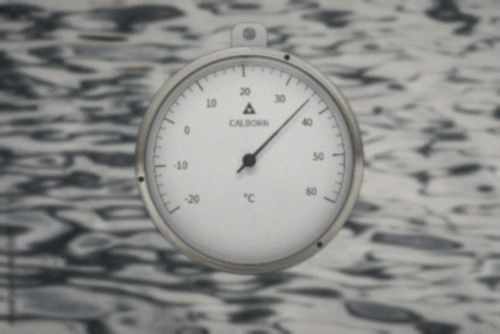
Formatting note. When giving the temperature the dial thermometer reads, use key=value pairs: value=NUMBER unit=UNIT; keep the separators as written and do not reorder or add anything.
value=36 unit=°C
